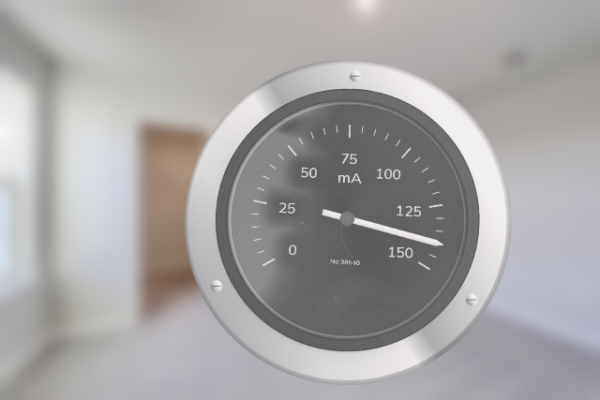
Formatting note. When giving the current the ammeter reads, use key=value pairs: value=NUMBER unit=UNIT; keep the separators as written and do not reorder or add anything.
value=140 unit=mA
